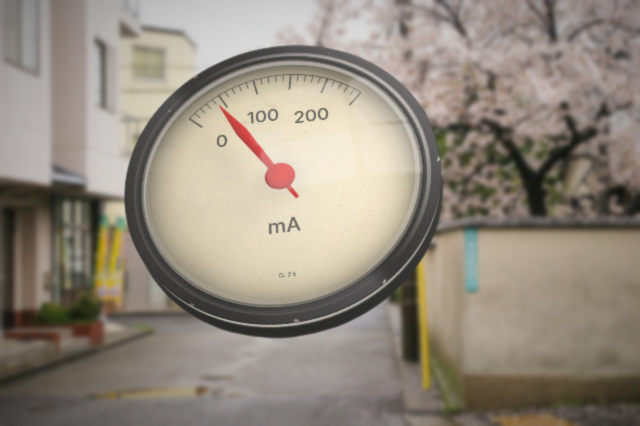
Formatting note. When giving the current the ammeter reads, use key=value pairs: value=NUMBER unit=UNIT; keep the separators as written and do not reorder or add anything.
value=40 unit=mA
